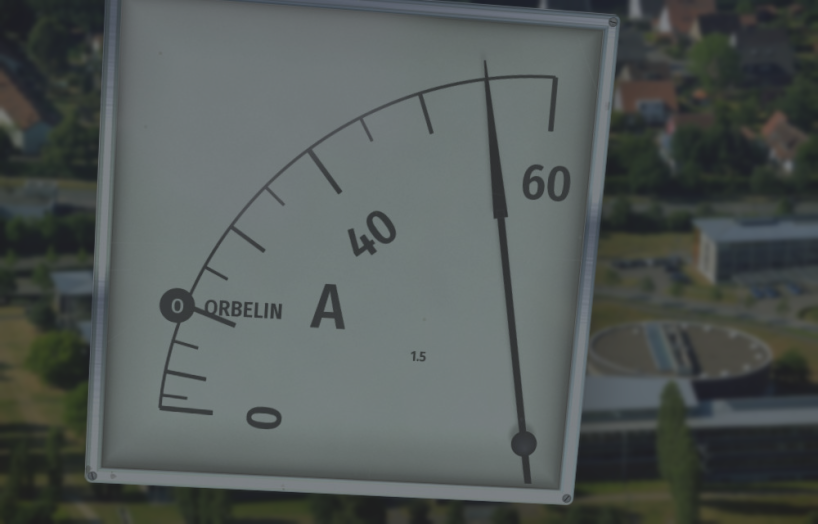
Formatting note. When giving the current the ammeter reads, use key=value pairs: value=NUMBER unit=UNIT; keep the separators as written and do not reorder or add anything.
value=55 unit=A
